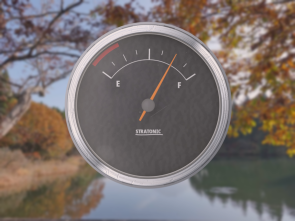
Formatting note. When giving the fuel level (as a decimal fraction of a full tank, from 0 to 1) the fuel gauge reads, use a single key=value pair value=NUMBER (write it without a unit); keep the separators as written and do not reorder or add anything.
value=0.75
